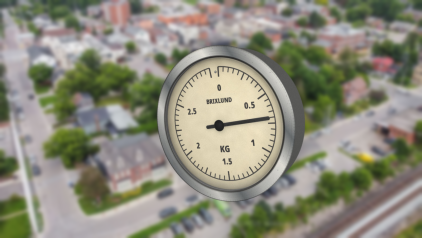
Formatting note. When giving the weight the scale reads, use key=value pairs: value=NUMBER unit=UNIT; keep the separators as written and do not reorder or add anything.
value=0.7 unit=kg
